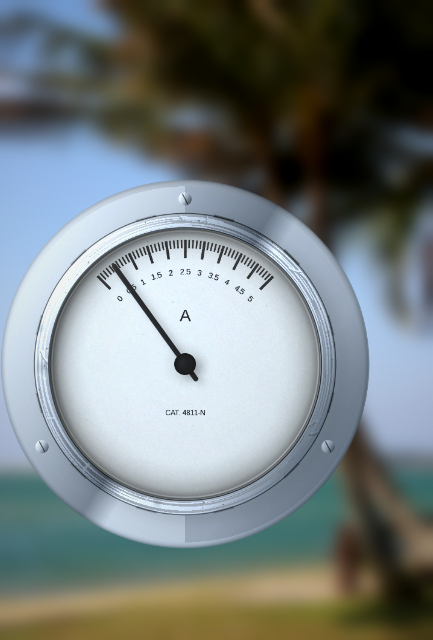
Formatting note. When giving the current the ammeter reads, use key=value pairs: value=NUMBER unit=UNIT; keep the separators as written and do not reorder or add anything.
value=0.5 unit=A
